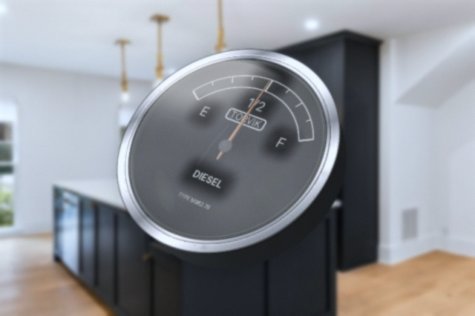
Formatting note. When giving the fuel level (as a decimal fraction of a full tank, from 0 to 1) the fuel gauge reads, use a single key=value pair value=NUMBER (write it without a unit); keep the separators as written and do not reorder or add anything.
value=0.5
